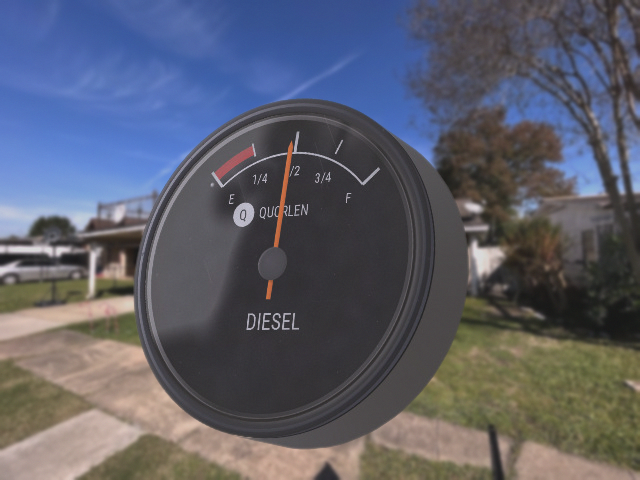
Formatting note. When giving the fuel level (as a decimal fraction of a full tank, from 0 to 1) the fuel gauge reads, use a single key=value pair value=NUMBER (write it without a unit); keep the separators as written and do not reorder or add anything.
value=0.5
